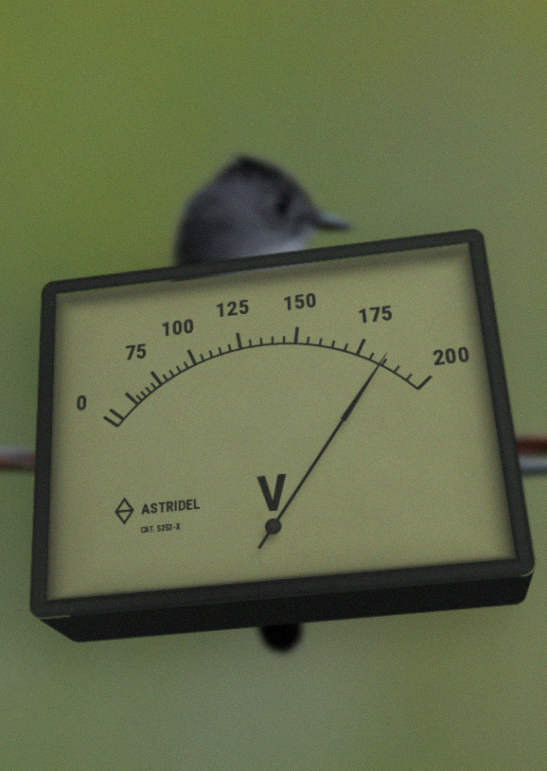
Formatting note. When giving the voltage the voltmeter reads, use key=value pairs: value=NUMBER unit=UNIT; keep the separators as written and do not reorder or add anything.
value=185 unit=V
